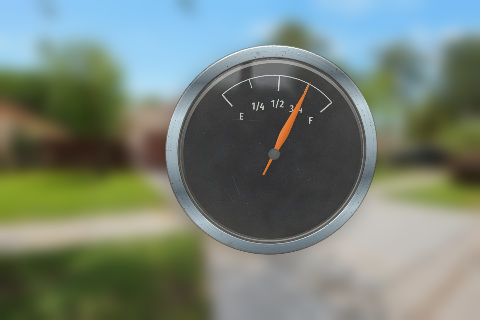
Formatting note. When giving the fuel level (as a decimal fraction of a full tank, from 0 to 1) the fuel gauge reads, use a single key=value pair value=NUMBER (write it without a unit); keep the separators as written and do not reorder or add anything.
value=0.75
